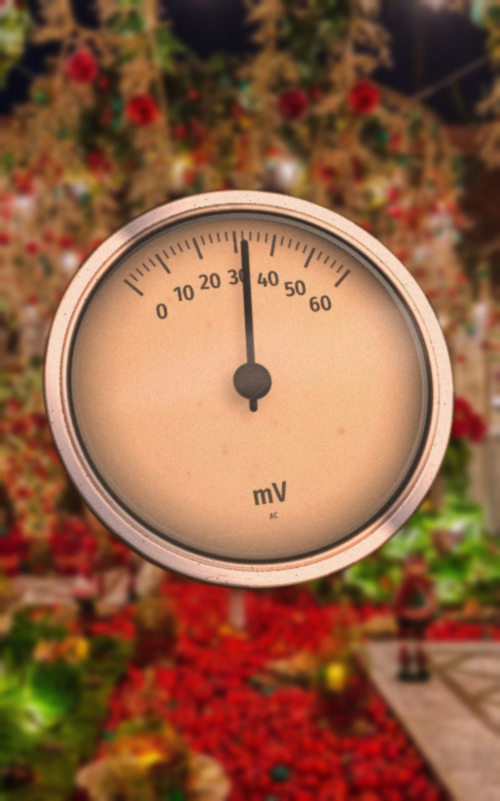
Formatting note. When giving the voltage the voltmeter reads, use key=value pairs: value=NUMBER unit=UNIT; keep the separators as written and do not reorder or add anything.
value=32 unit=mV
